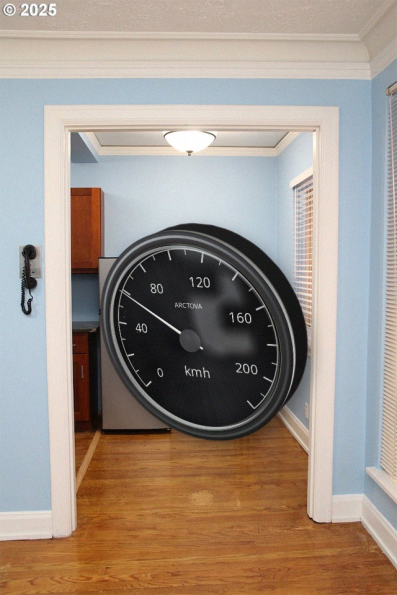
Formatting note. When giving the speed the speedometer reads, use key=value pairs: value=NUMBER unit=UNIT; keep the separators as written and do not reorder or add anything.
value=60 unit=km/h
